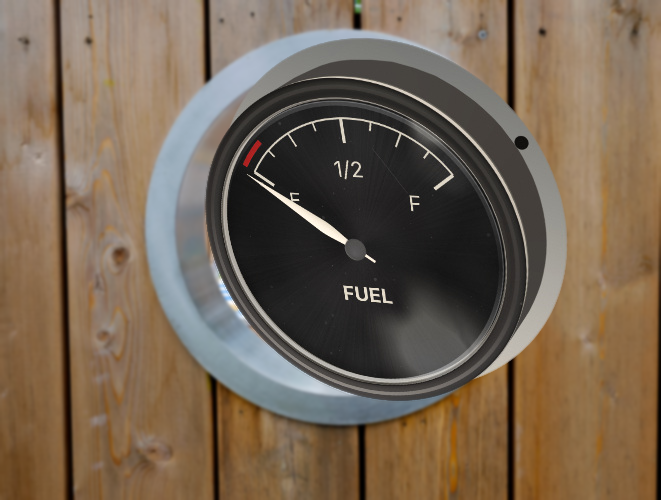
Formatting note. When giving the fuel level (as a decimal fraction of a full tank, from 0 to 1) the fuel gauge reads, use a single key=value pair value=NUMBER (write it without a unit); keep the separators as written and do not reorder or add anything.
value=0
